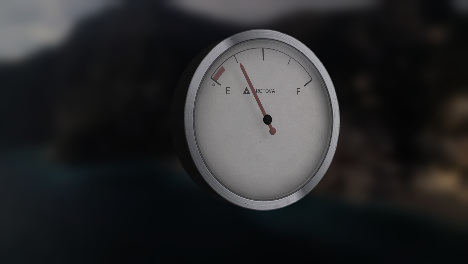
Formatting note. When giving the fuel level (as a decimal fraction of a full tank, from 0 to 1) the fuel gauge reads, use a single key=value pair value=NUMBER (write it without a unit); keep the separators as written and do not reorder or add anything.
value=0.25
